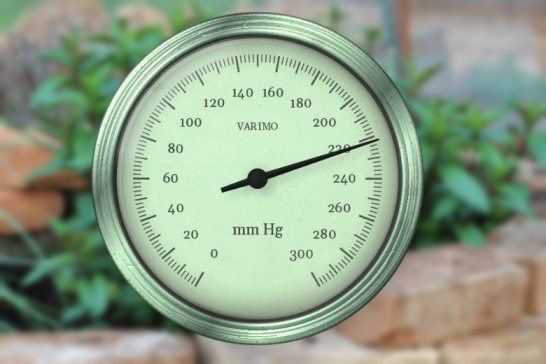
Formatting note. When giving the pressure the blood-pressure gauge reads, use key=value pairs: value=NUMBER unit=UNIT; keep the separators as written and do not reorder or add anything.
value=222 unit=mmHg
